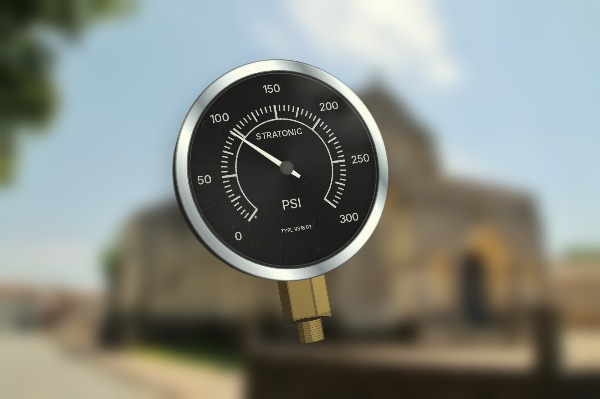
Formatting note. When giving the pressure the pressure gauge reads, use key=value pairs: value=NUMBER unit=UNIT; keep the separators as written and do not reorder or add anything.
value=95 unit=psi
